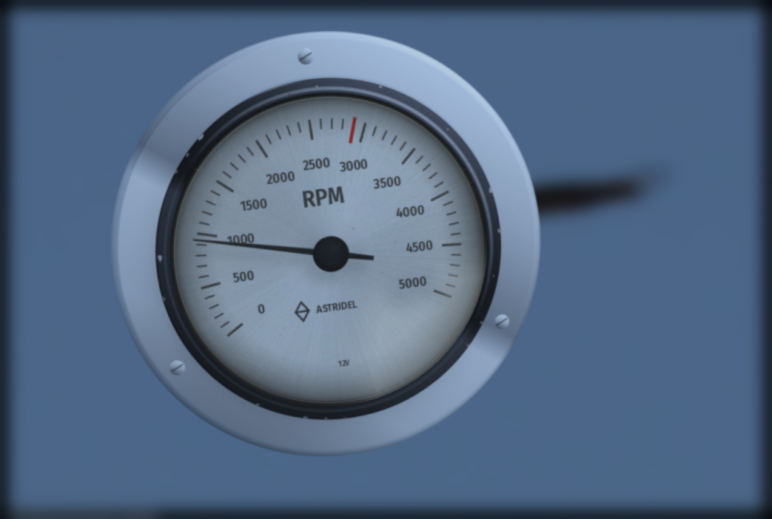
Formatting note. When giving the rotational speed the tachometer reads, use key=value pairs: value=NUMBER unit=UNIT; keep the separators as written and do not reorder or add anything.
value=950 unit=rpm
